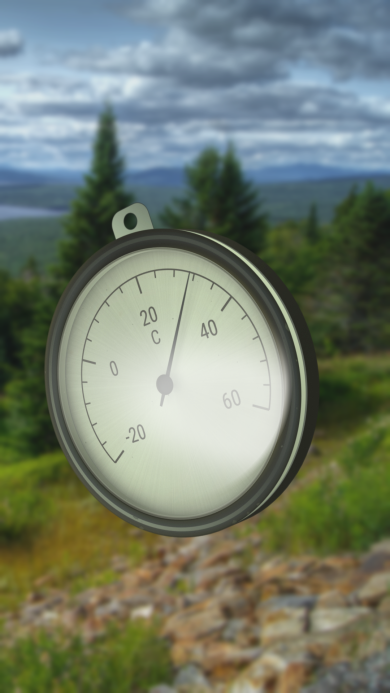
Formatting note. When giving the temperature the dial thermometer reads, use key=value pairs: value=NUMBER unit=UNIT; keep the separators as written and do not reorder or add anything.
value=32 unit=°C
